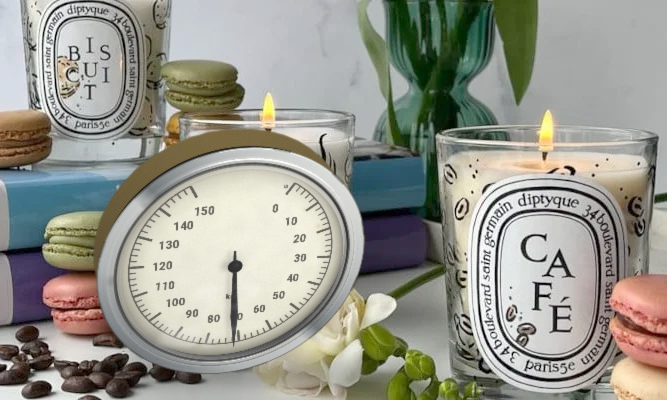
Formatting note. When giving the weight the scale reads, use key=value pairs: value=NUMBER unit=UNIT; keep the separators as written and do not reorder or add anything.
value=72 unit=kg
